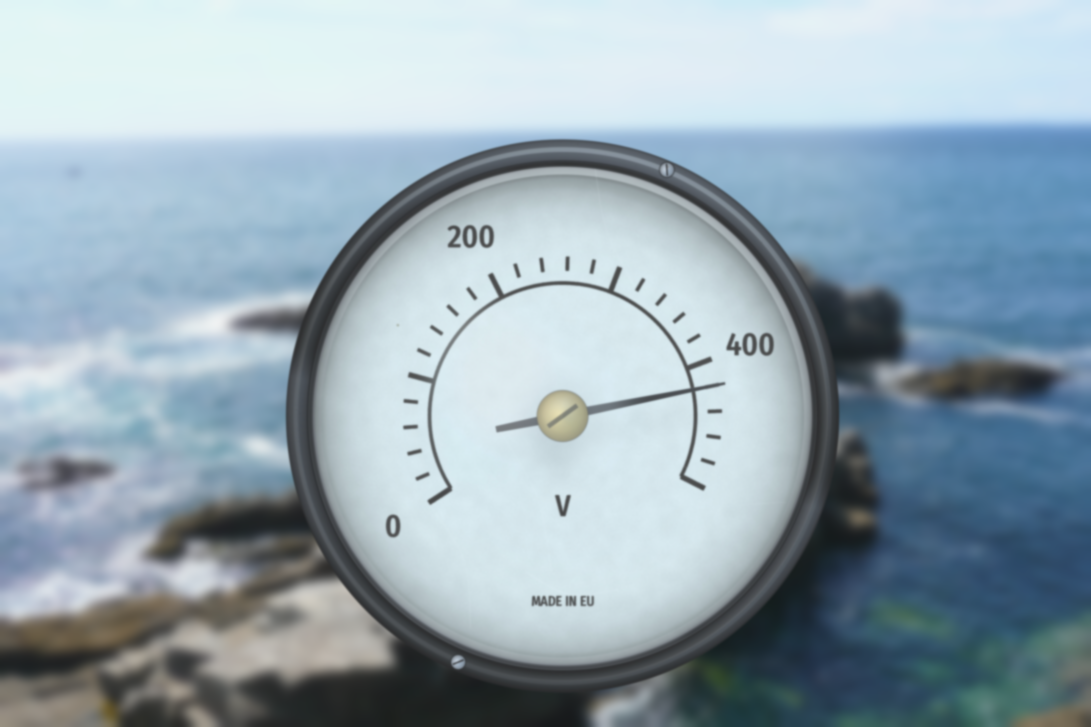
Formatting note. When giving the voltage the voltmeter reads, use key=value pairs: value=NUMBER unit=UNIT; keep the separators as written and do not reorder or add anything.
value=420 unit=V
